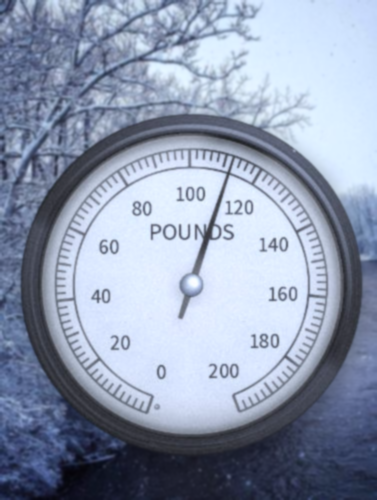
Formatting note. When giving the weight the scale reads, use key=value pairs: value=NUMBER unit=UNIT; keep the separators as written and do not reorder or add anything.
value=112 unit=lb
